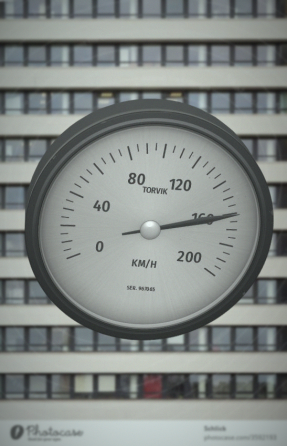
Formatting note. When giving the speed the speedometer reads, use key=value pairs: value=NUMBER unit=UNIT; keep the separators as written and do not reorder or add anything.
value=160 unit=km/h
